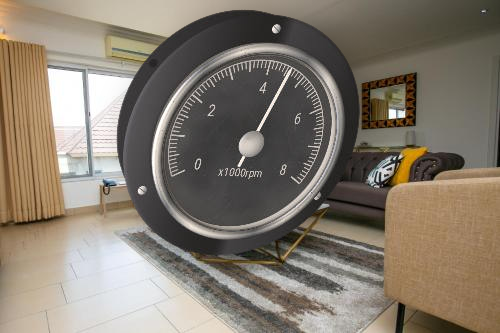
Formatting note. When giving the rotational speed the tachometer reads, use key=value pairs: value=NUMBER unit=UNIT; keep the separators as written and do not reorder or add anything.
value=4500 unit=rpm
